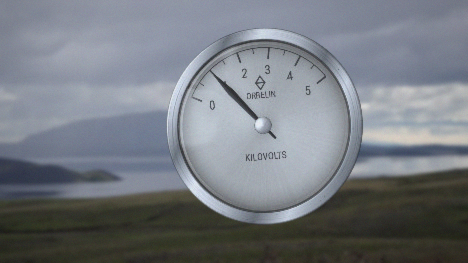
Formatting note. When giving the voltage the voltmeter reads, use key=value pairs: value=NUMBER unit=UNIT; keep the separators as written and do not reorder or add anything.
value=1 unit=kV
